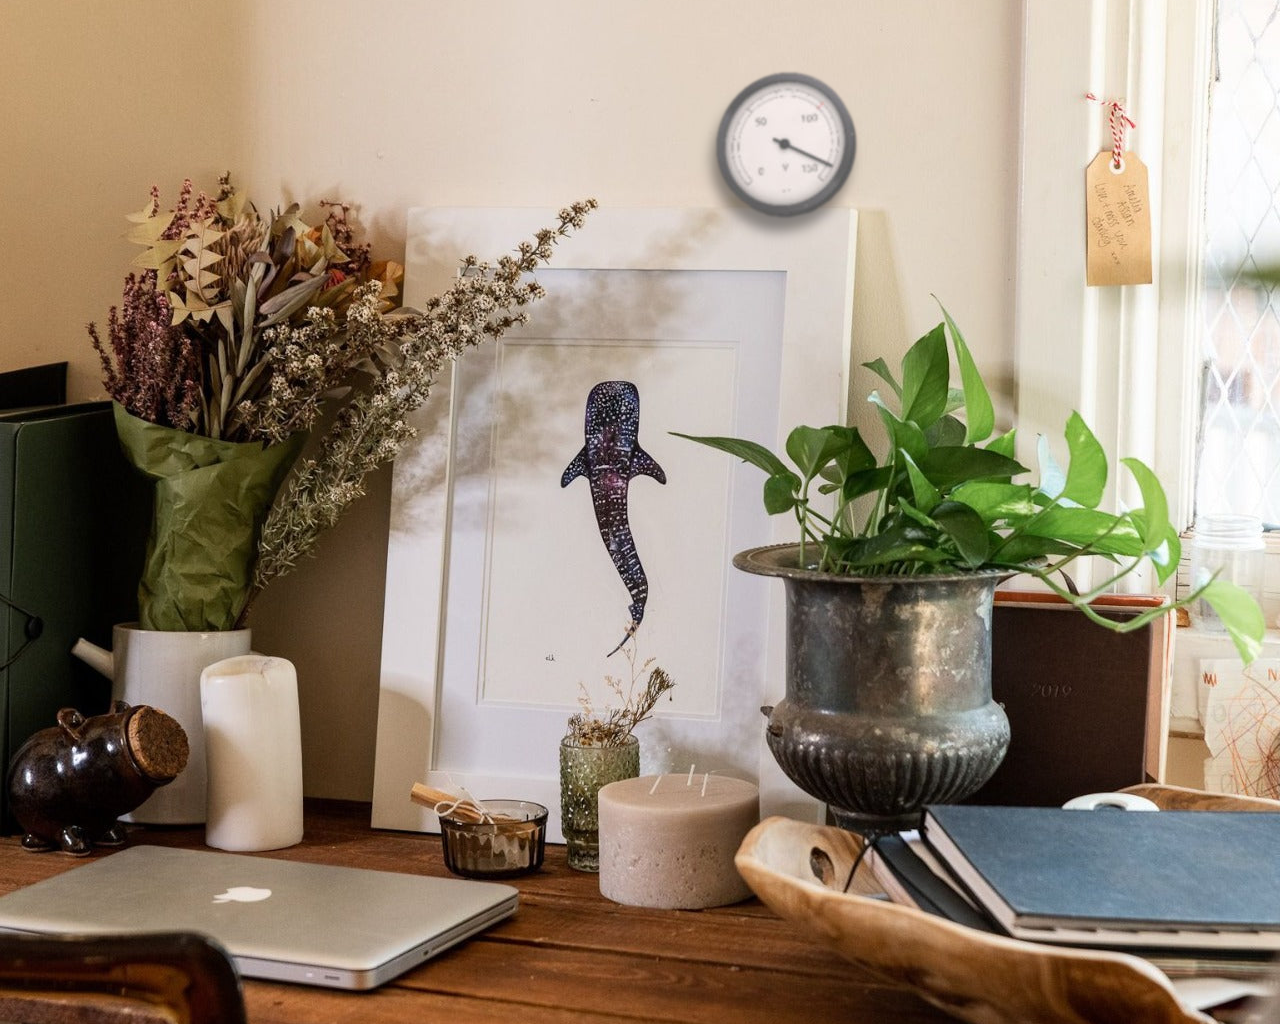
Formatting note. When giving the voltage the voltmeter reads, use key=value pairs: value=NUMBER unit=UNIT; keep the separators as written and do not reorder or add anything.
value=140 unit=V
